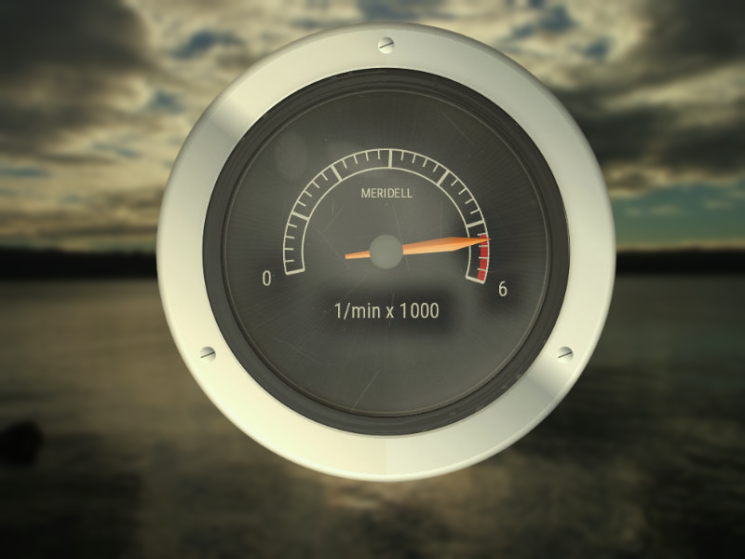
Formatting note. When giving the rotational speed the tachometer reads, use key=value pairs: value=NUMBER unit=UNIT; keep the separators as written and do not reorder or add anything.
value=5300 unit=rpm
